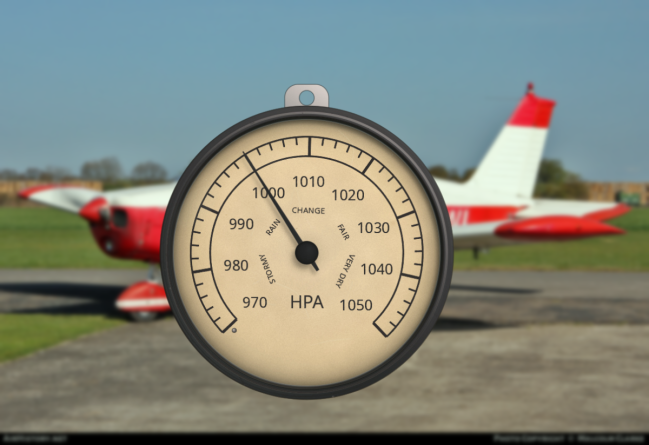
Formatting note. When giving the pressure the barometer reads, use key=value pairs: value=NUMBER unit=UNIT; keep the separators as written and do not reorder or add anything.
value=1000 unit=hPa
